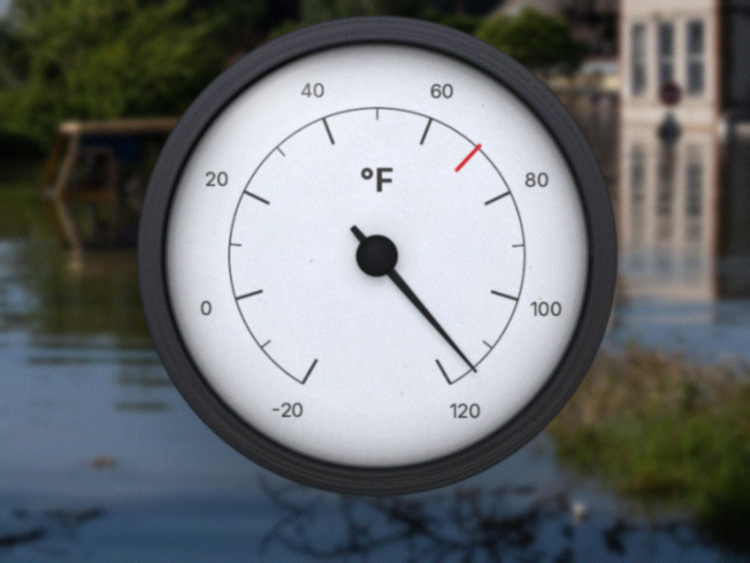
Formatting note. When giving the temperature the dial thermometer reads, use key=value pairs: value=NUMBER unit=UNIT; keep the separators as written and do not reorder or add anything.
value=115 unit=°F
